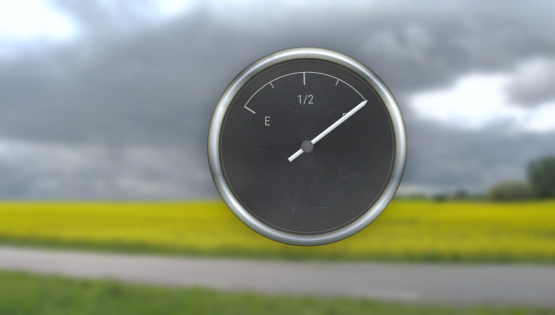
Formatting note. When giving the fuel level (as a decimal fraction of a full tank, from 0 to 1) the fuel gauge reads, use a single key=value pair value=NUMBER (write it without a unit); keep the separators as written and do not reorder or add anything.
value=1
